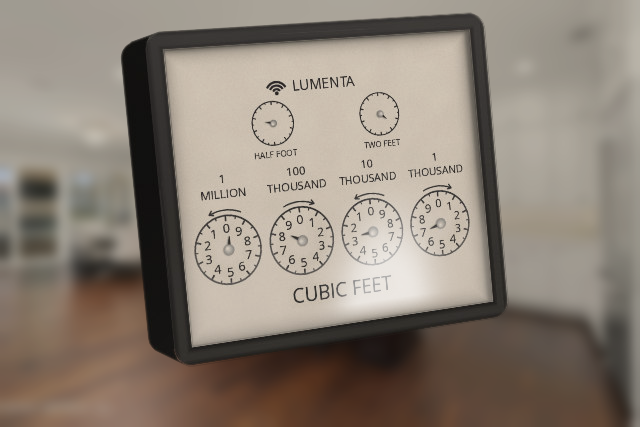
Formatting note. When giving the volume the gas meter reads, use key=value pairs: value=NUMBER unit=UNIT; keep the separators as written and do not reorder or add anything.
value=982700 unit=ft³
